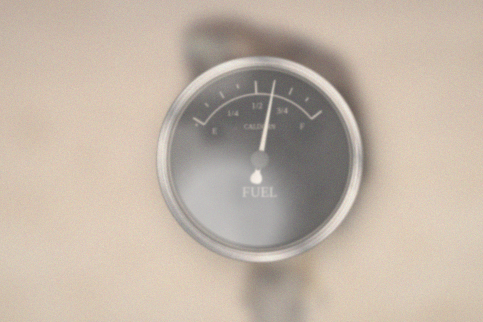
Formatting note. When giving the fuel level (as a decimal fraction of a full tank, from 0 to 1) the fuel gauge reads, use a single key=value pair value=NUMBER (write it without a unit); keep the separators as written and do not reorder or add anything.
value=0.625
